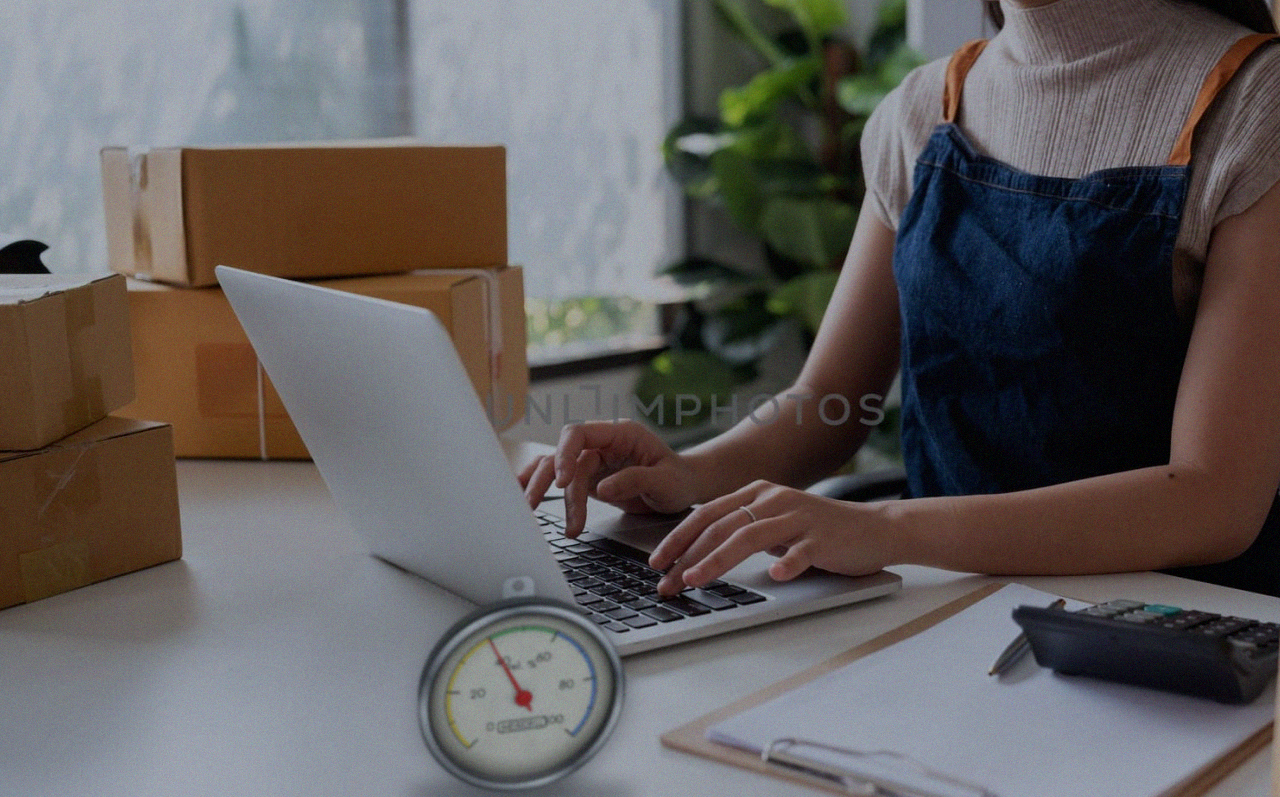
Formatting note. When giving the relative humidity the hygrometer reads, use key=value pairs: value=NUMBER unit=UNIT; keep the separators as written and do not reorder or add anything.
value=40 unit=%
